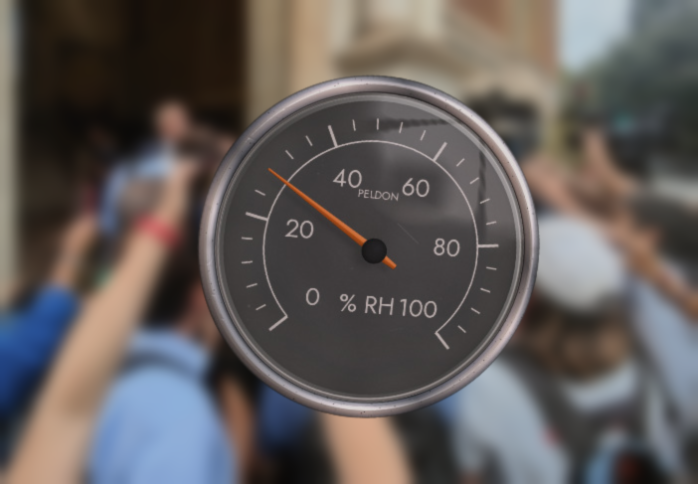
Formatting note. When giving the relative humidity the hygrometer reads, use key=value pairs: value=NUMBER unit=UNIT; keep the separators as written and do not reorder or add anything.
value=28 unit=%
